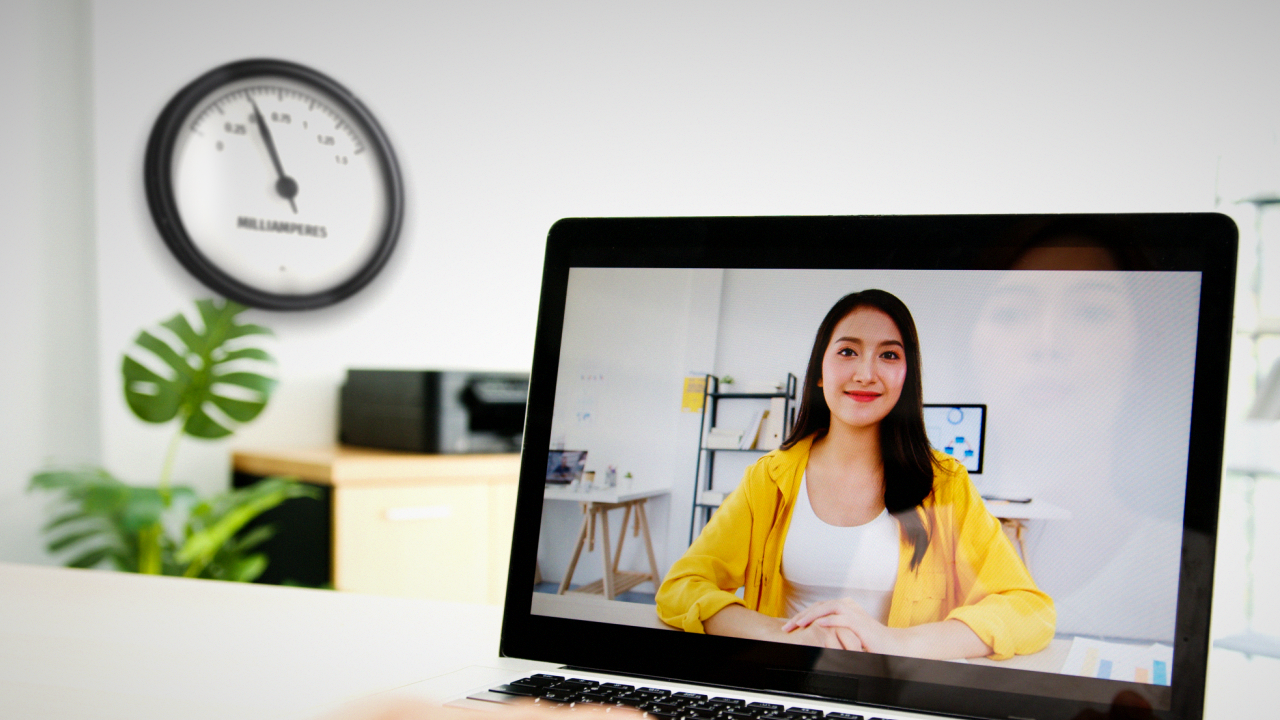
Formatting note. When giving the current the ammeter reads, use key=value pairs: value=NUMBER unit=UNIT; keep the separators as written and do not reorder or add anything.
value=0.5 unit=mA
